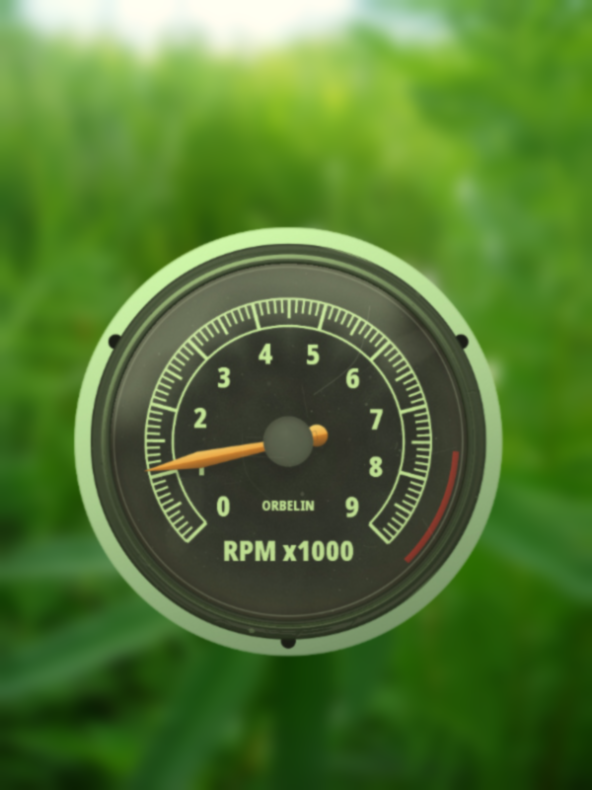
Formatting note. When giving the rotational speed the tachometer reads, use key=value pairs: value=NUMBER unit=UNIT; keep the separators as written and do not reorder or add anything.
value=1100 unit=rpm
